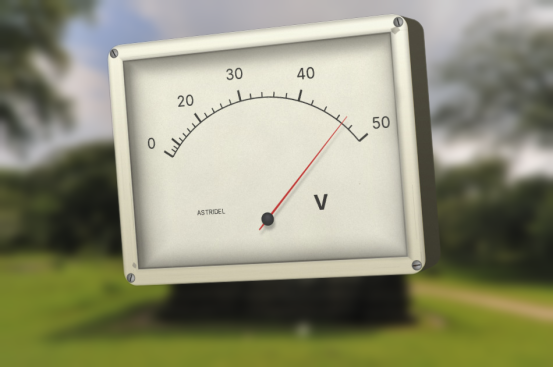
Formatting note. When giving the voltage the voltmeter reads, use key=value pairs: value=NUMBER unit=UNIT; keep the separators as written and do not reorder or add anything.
value=47 unit=V
